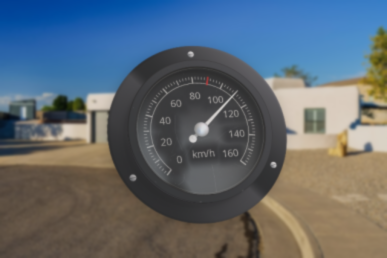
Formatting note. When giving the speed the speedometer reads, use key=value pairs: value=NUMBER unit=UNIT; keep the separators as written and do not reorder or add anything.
value=110 unit=km/h
